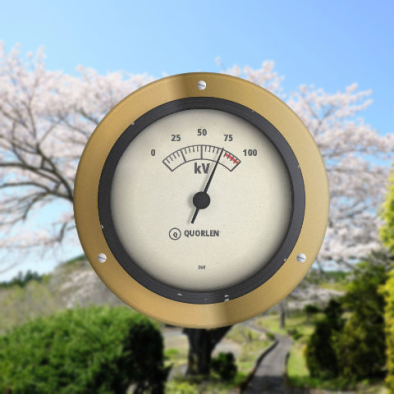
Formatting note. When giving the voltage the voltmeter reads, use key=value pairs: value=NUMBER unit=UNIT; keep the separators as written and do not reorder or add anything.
value=75 unit=kV
